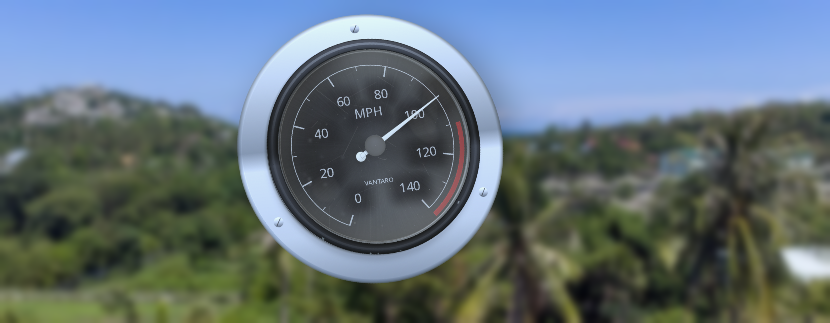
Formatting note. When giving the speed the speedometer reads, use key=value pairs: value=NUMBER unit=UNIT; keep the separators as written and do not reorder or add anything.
value=100 unit=mph
